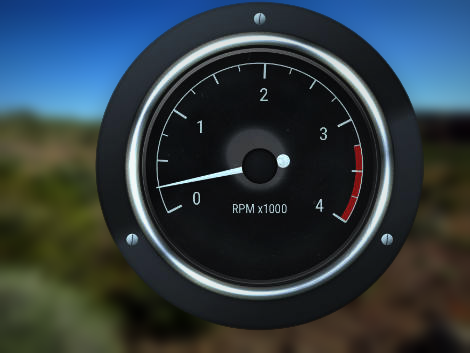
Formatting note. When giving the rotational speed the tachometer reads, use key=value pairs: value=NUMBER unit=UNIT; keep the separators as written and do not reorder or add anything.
value=250 unit=rpm
